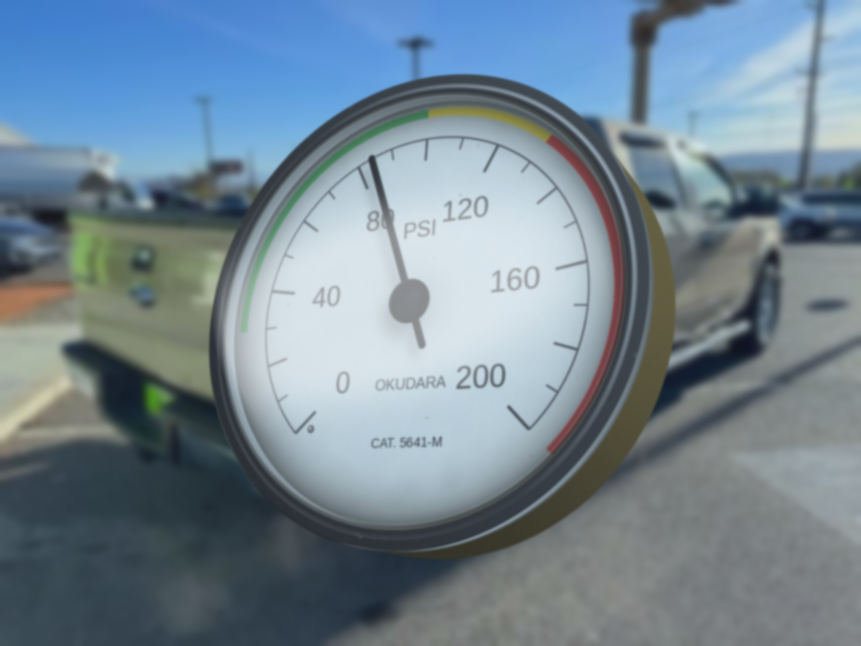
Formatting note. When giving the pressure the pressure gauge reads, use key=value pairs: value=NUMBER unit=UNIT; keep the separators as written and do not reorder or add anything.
value=85 unit=psi
